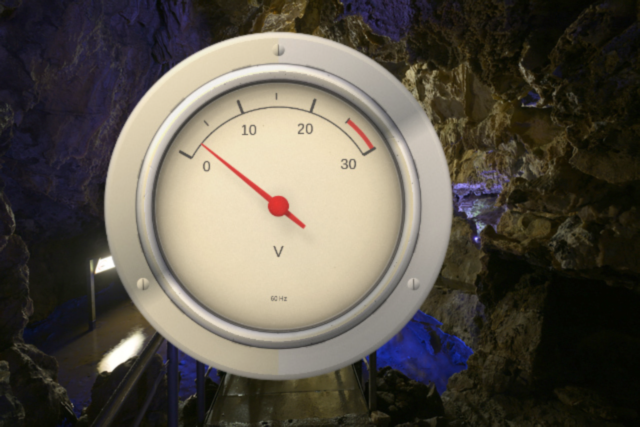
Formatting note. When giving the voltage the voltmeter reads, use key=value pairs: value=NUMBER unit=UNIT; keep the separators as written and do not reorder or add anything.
value=2.5 unit=V
